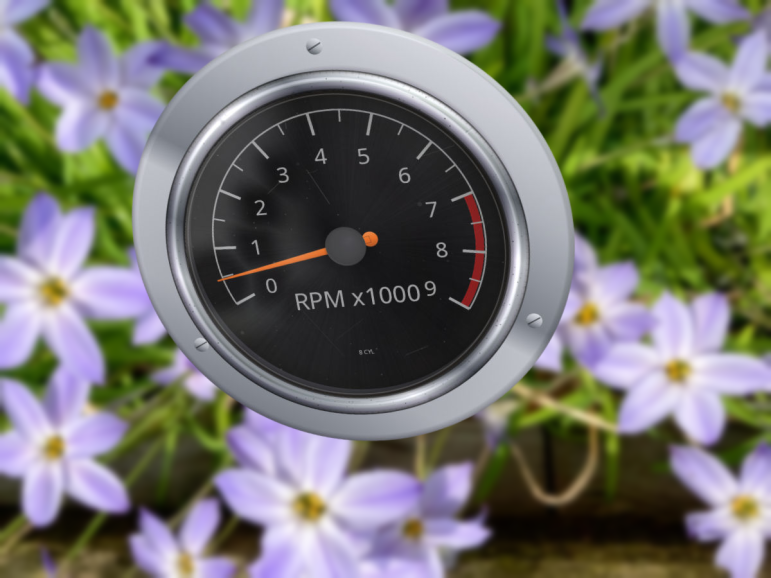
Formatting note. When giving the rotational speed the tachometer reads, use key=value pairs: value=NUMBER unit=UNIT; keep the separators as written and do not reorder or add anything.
value=500 unit=rpm
